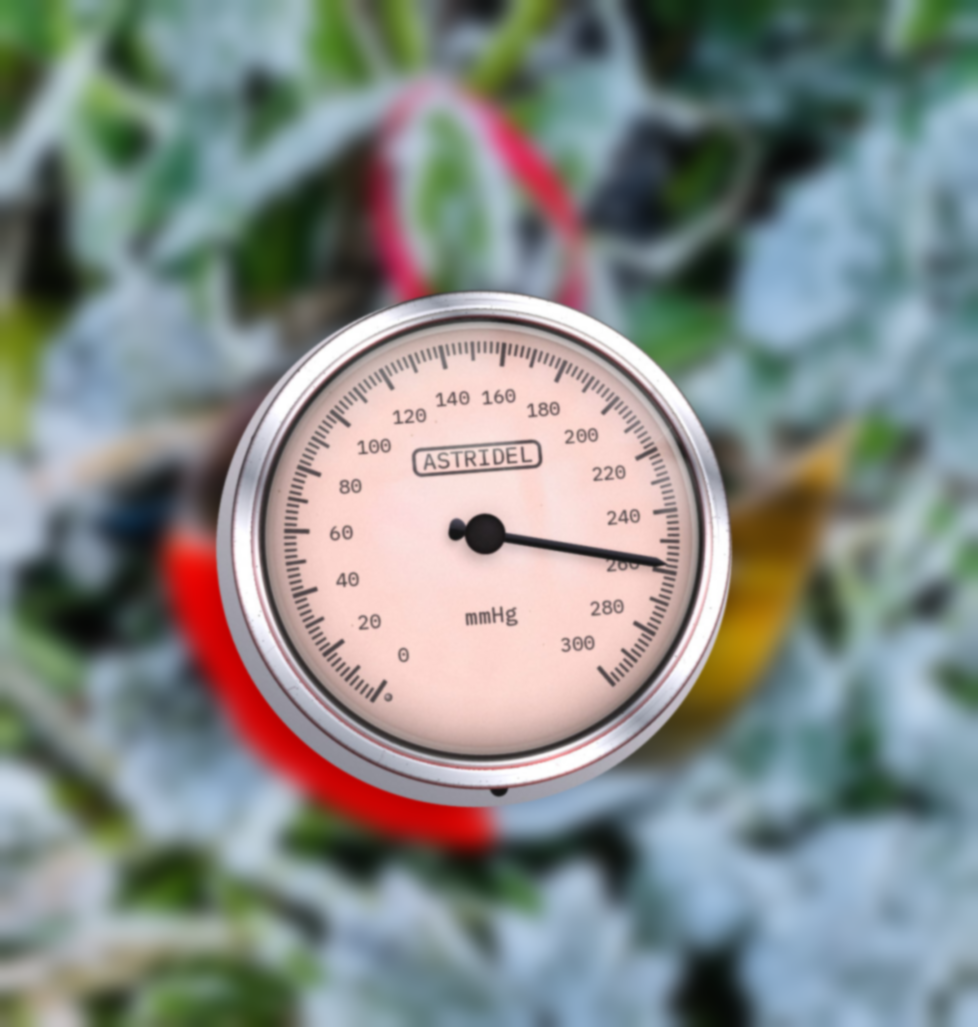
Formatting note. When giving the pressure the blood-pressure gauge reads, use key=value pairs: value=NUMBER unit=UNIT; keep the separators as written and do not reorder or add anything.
value=258 unit=mmHg
